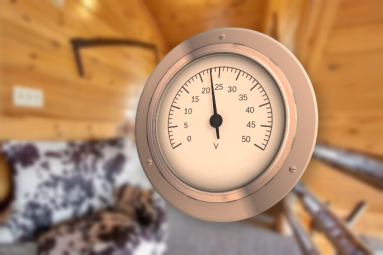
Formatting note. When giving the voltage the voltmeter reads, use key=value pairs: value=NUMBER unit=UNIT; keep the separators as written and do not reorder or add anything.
value=23 unit=V
